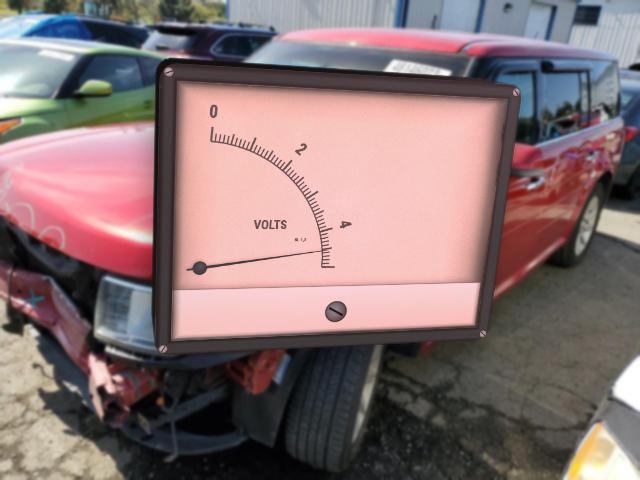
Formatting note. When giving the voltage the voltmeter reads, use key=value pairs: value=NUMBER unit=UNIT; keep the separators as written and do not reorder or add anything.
value=4.5 unit=V
